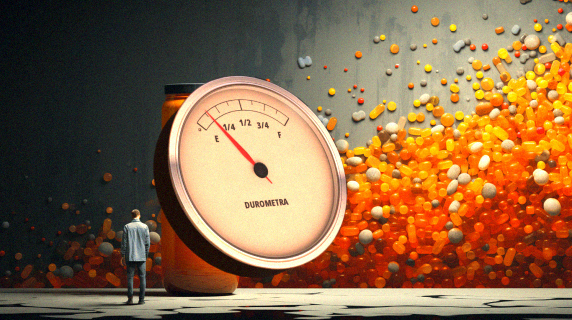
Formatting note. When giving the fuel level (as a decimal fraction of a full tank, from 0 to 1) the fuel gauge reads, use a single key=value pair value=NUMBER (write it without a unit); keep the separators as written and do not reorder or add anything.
value=0.125
